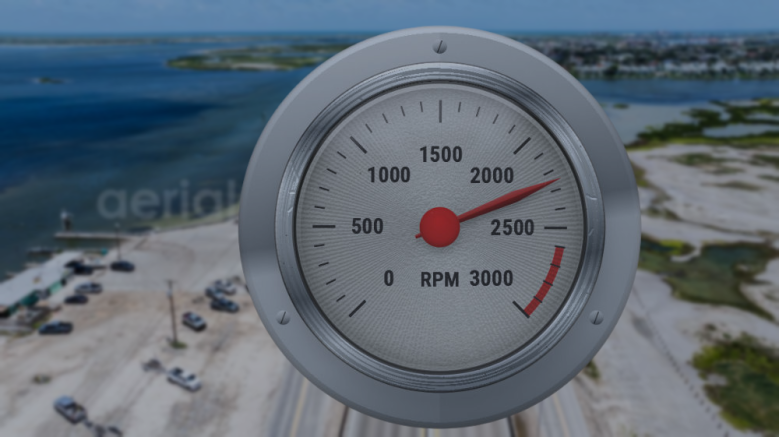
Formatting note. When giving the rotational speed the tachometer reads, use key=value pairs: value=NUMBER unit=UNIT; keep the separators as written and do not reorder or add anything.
value=2250 unit=rpm
